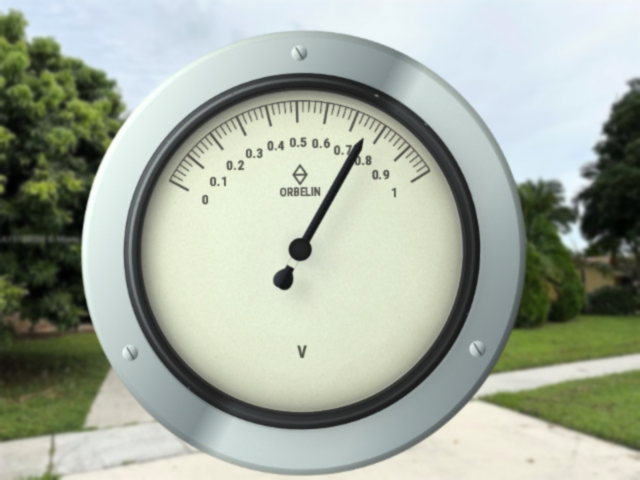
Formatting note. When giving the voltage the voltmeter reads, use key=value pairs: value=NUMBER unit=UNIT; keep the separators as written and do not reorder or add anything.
value=0.76 unit=V
